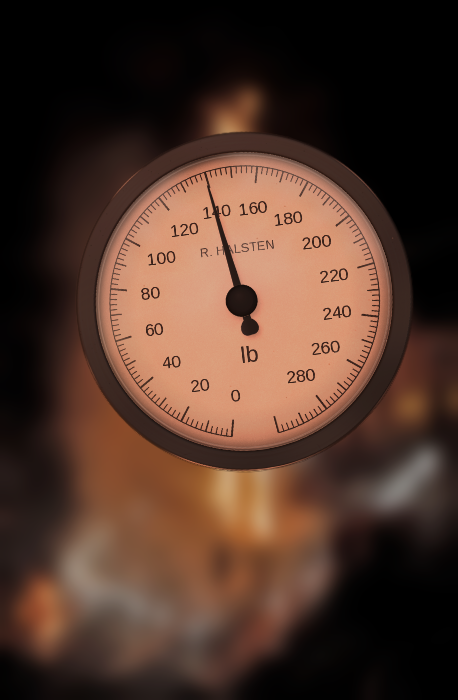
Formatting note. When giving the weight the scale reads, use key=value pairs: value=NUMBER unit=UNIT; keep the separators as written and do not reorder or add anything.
value=140 unit=lb
